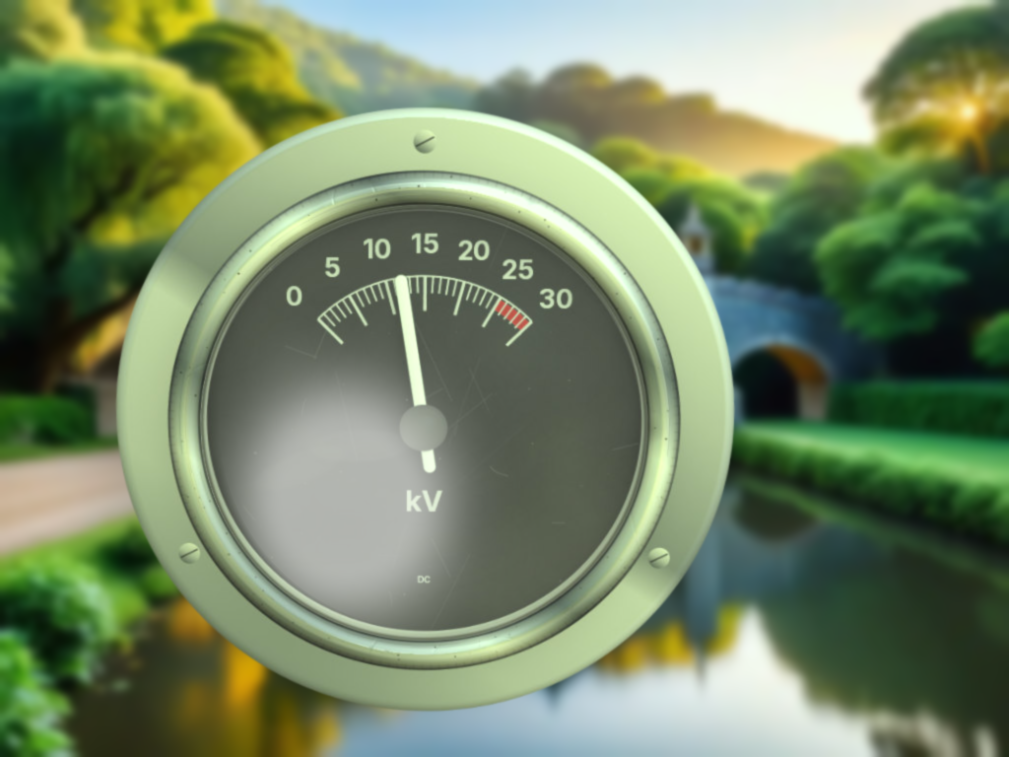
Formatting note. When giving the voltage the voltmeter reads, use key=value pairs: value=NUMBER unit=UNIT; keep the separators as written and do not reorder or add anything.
value=12 unit=kV
